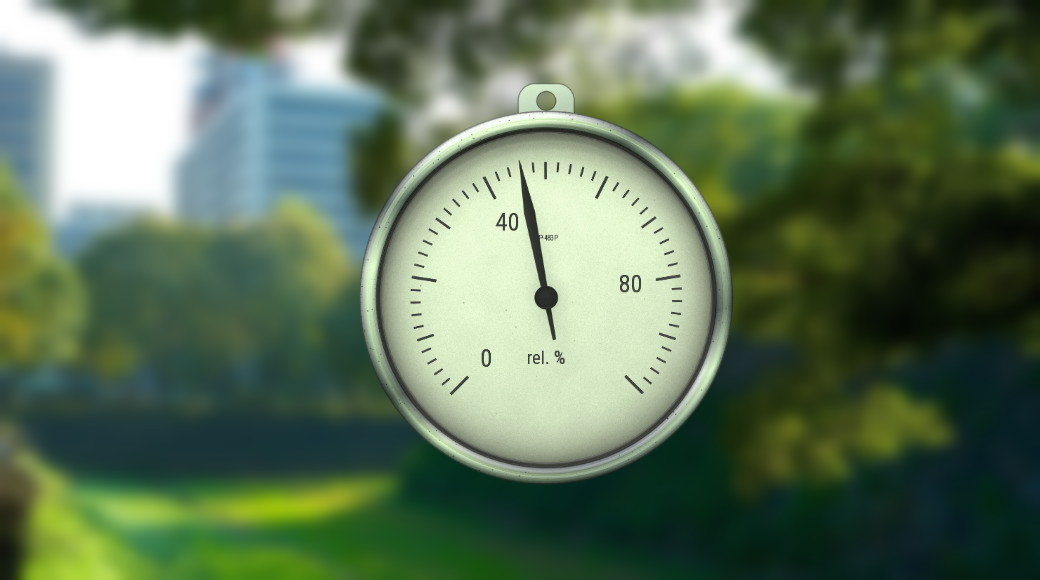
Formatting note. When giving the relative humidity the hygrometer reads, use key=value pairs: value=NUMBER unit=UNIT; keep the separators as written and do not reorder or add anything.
value=46 unit=%
